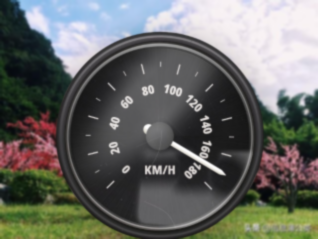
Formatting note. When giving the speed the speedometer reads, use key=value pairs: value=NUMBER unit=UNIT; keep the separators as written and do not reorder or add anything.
value=170 unit=km/h
